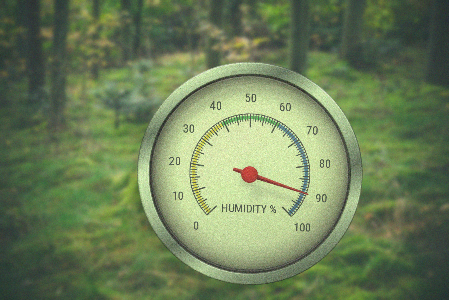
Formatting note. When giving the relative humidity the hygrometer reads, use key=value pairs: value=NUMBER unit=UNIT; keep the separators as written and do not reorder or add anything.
value=90 unit=%
